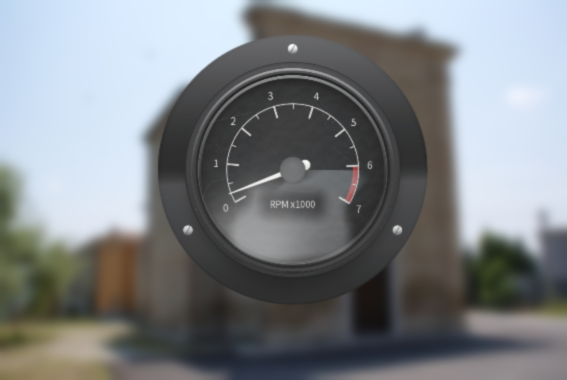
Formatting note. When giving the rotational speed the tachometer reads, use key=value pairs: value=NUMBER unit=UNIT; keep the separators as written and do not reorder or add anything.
value=250 unit=rpm
